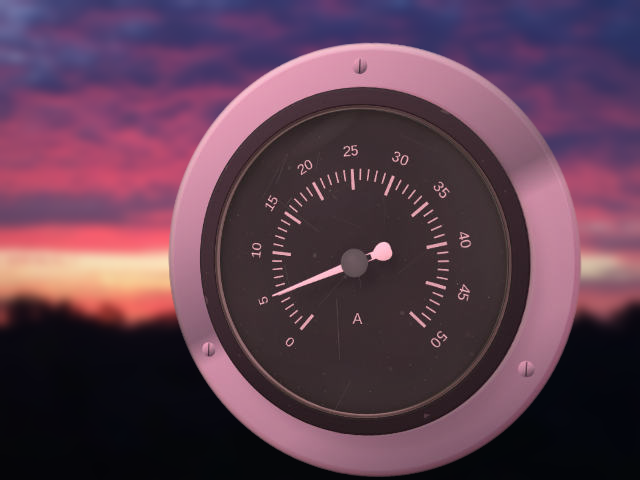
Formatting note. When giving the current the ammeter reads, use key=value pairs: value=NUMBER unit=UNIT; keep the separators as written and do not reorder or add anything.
value=5 unit=A
